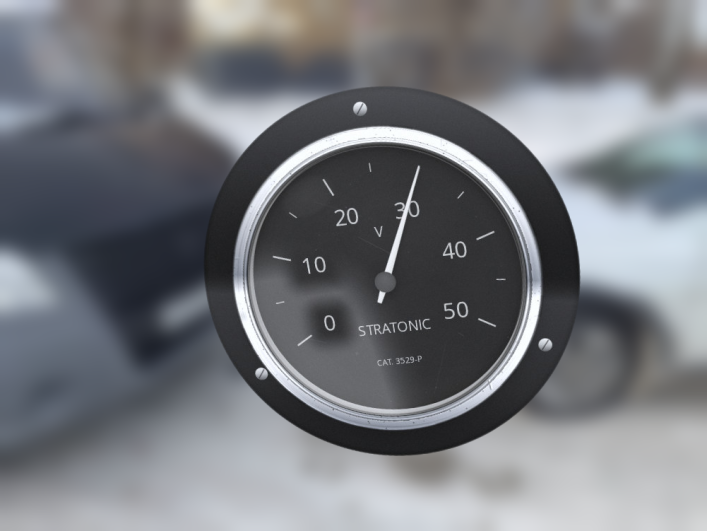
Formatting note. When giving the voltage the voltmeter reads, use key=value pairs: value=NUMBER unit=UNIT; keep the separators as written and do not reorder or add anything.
value=30 unit=V
